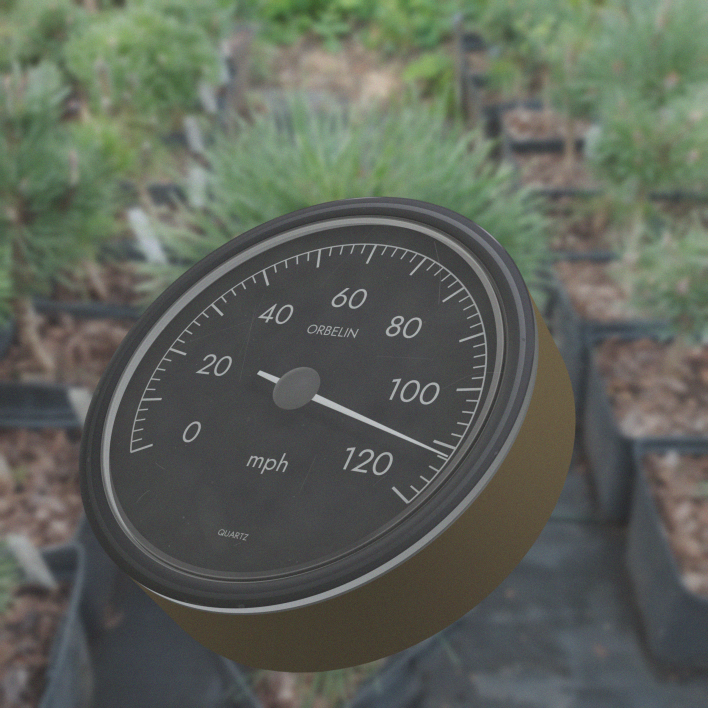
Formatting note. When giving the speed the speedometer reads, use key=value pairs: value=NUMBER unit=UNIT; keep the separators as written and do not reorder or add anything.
value=112 unit=mph
